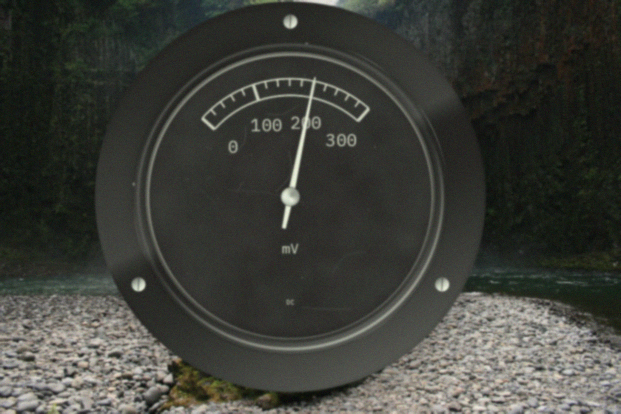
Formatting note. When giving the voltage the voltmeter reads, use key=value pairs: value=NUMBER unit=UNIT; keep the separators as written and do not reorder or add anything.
value=200 unit=mV
